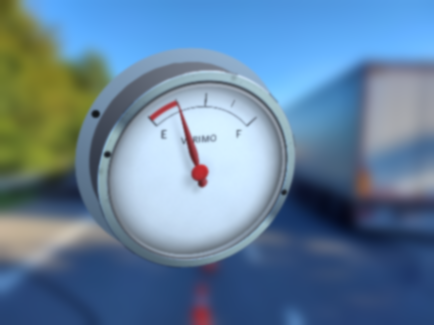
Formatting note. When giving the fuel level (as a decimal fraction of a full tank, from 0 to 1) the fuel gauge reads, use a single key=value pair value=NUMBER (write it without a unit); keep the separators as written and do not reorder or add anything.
value=0.25
